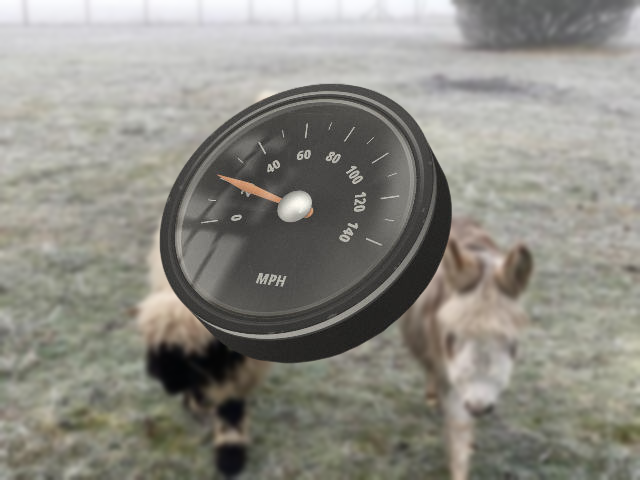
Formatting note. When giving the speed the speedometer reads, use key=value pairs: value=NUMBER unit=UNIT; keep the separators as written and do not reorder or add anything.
value=20 unit=mph
